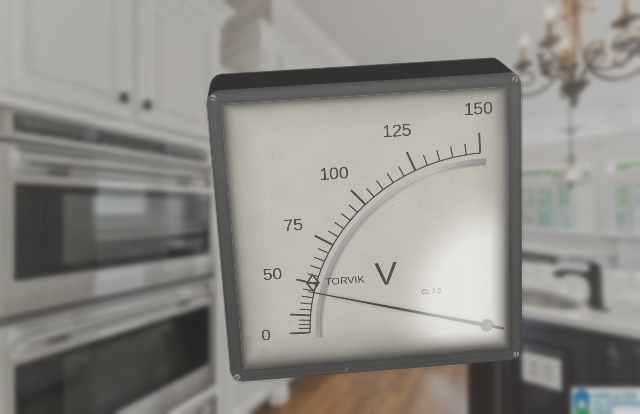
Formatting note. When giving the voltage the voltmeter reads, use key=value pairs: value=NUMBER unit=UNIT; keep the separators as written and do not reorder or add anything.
value=45 unit=V
